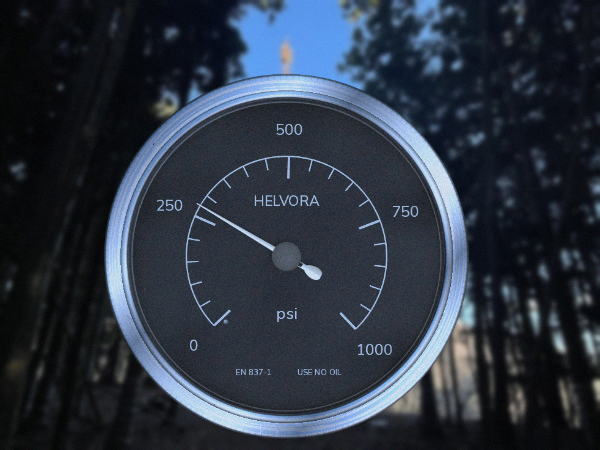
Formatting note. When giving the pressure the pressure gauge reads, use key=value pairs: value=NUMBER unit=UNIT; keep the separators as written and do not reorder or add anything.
value=275 unit=psi
